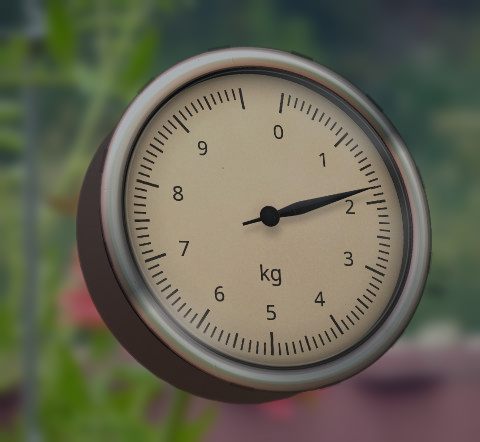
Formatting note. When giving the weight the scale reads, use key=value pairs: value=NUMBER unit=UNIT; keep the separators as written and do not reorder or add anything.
value=1.8 unit=kg
